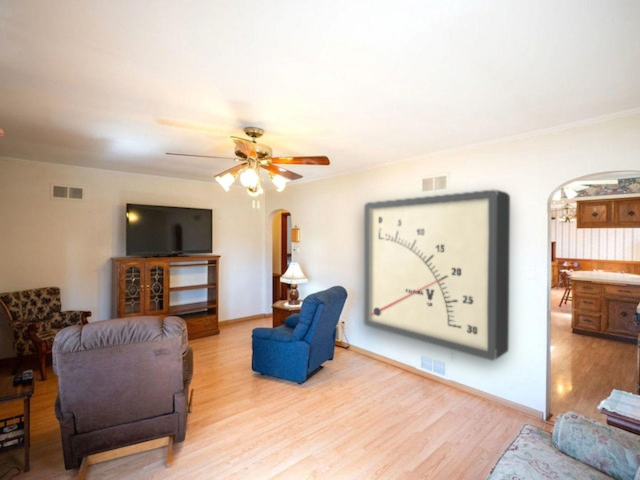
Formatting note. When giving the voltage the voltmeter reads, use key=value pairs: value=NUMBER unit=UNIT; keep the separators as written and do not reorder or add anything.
value=20 unit=V
